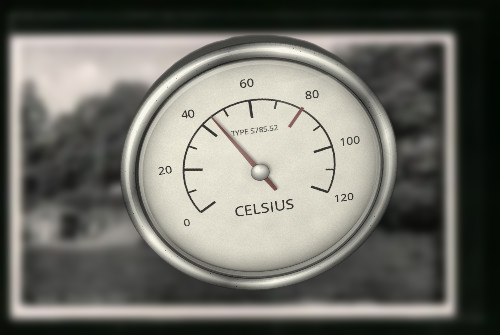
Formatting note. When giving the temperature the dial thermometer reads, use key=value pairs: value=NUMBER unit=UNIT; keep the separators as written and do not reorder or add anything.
value=45 unit=°C
